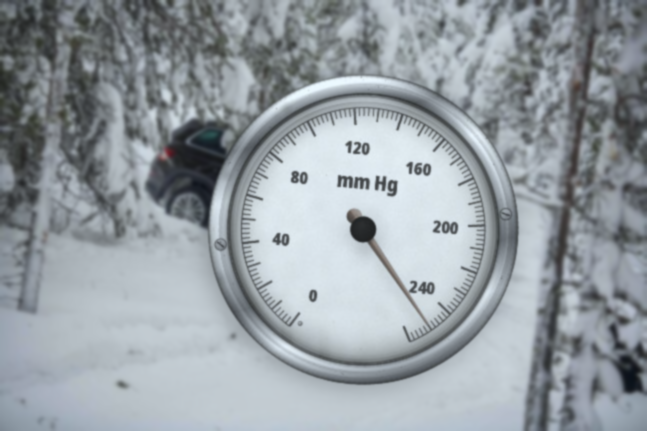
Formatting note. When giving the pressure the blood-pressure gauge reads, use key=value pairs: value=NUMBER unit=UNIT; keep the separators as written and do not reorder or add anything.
value=250 unit=mmHg
